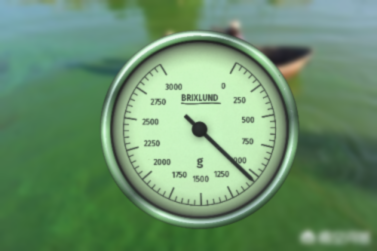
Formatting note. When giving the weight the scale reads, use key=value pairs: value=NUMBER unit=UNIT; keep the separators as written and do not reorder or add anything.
value=1050 unit=g
